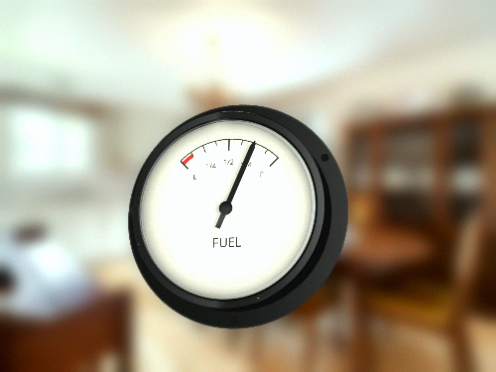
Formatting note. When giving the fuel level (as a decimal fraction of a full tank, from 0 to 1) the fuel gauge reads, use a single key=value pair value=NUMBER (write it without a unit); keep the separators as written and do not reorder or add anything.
value=0.75
